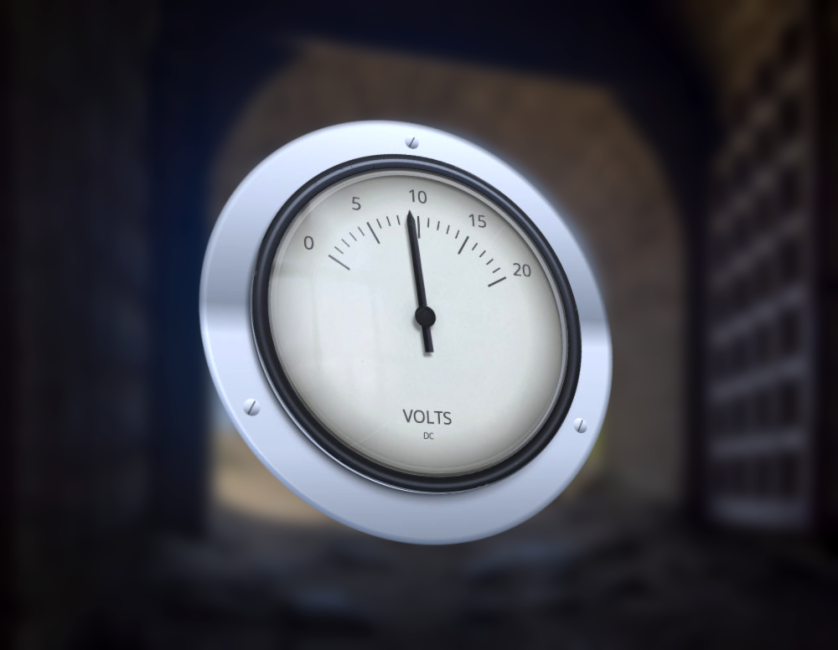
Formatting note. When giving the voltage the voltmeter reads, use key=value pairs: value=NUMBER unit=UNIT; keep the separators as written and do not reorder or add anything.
value=9 unit=V
